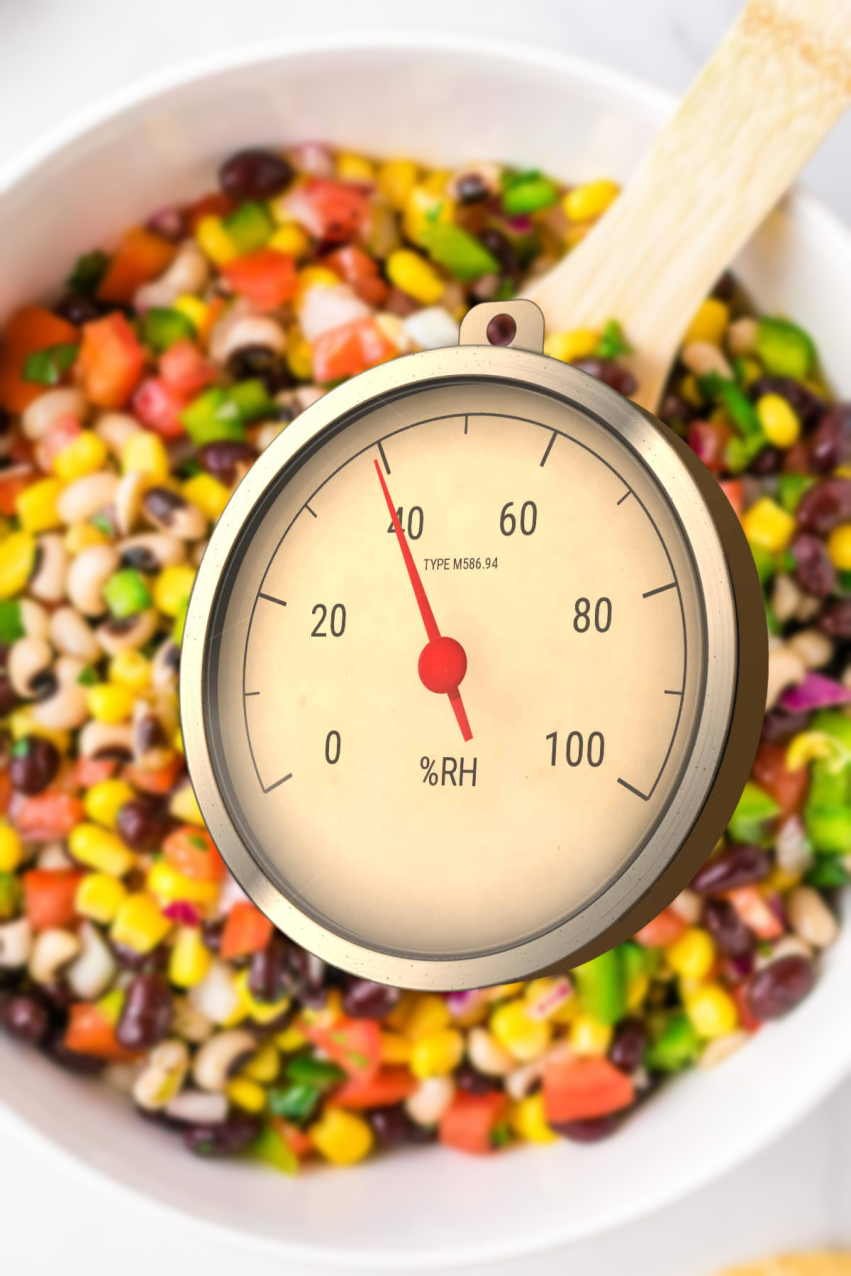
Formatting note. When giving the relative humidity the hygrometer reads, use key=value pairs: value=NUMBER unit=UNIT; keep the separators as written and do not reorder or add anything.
value=40 unit=%
